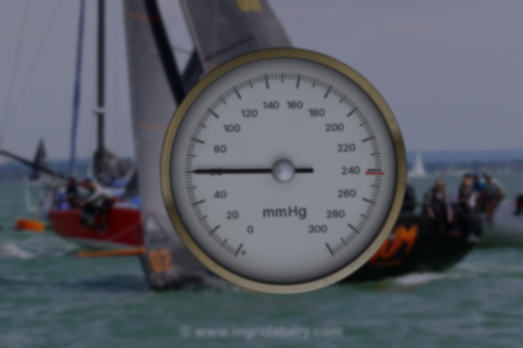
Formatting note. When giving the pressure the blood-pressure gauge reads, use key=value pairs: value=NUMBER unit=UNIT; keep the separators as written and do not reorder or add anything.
value=60 unit=mmHg
